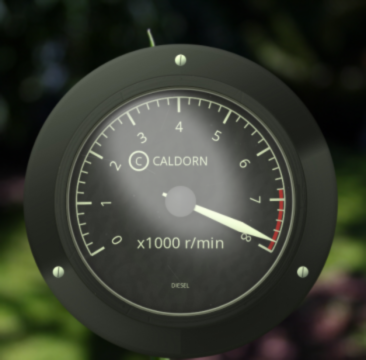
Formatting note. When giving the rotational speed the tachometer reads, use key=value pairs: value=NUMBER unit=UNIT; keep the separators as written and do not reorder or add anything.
value=7800 unit=rpm
